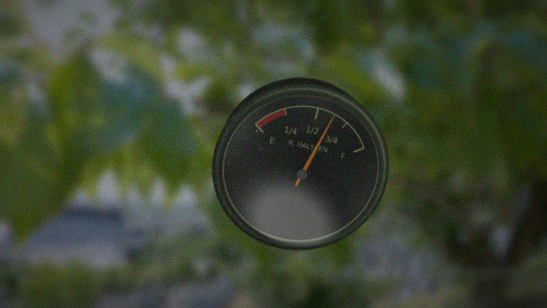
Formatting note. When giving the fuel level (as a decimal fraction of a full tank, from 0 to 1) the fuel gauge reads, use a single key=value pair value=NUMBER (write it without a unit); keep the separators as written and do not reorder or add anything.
value=0.625
